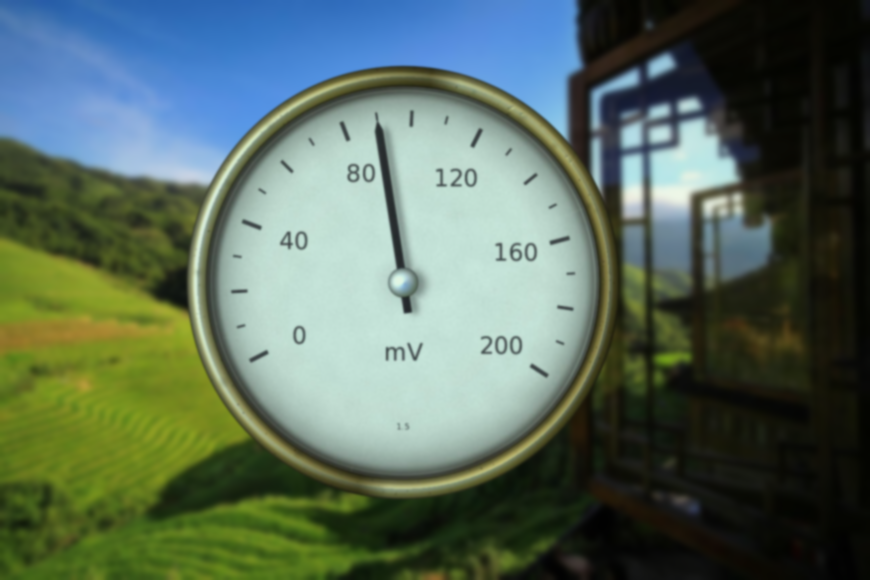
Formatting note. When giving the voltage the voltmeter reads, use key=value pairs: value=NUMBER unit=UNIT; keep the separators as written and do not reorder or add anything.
value=90 unit=mV
